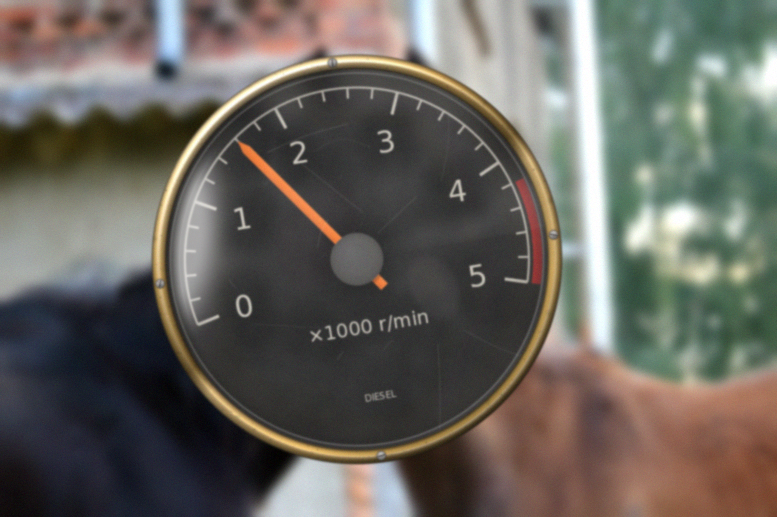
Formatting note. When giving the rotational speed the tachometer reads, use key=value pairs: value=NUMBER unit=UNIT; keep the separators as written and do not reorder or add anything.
value=1600 unit=rpm
